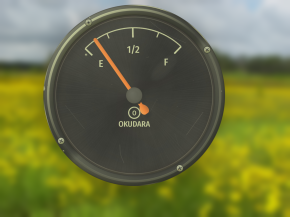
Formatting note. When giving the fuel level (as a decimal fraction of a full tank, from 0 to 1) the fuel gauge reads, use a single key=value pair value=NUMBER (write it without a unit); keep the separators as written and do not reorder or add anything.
value=0.125
